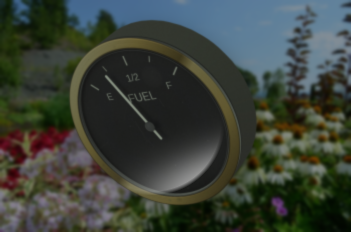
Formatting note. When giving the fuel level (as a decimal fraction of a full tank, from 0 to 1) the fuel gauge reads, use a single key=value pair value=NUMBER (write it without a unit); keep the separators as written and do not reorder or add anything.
value=0.25
